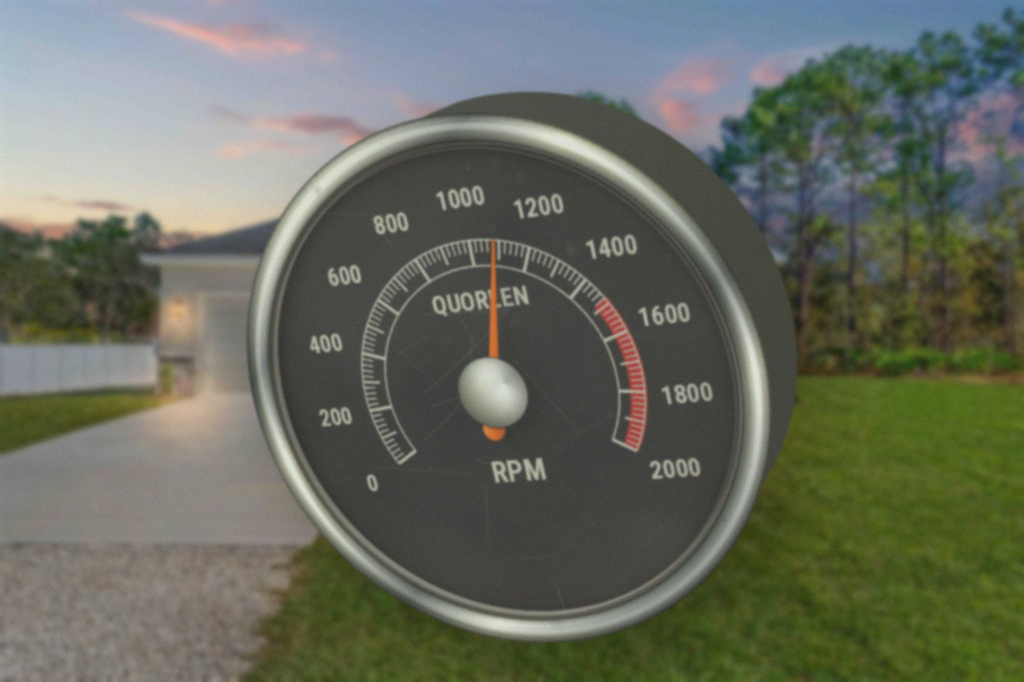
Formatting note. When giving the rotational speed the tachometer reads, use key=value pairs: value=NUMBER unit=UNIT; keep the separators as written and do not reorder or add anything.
value=1100 unit=rpm
